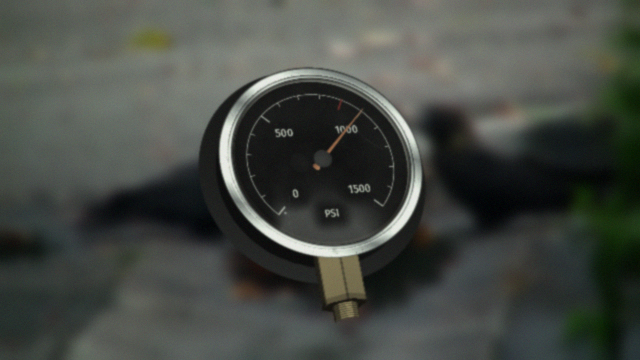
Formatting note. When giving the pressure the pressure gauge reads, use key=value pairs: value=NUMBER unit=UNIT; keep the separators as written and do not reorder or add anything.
value=1000 unit=psi
